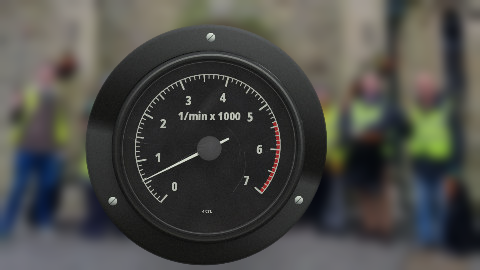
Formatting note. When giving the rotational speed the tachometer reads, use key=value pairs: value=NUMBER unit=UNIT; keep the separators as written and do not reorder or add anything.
value=600 unit=rpm
